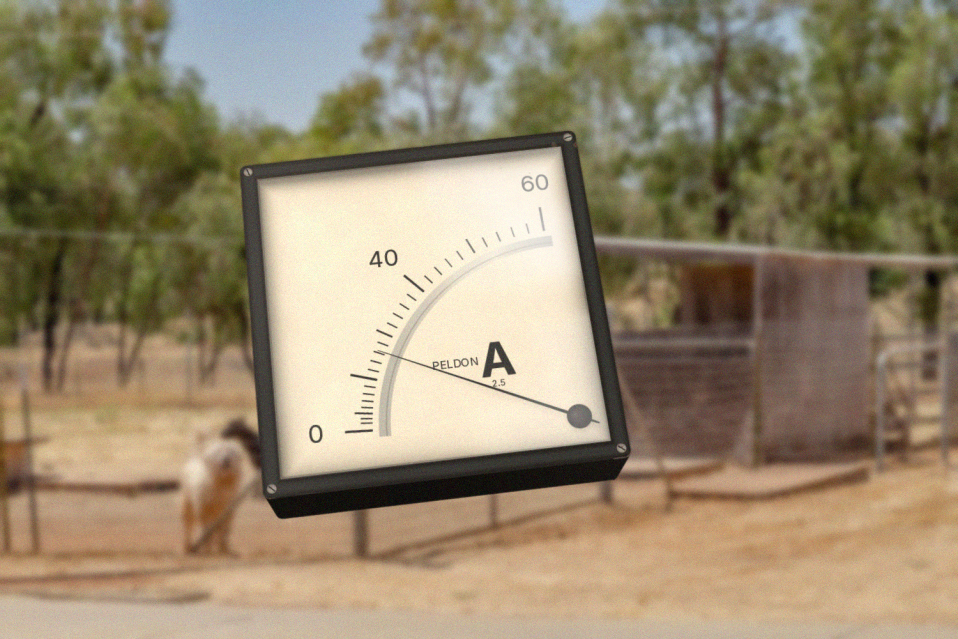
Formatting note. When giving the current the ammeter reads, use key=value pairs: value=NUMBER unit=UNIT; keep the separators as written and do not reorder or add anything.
value=26 unit=A
